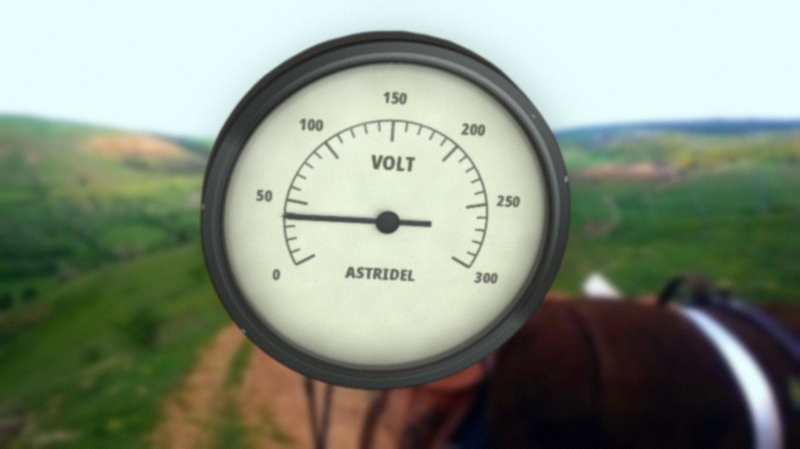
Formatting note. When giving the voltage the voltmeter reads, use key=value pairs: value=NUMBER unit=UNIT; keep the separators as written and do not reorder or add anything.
value=40 unit=V
